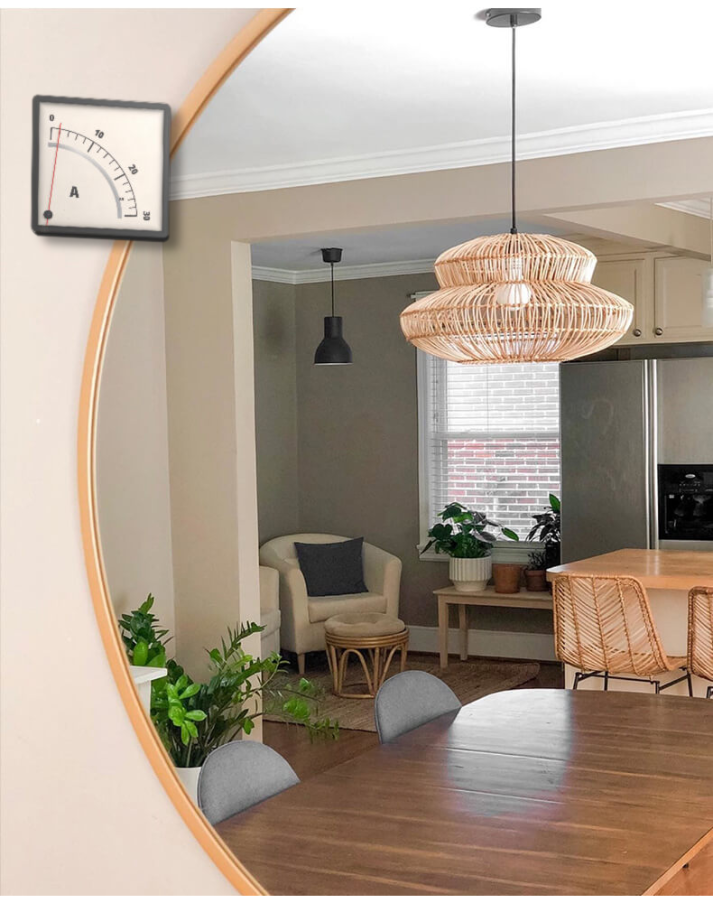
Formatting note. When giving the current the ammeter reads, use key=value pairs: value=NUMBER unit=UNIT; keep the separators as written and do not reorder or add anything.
value=2 unit=A
